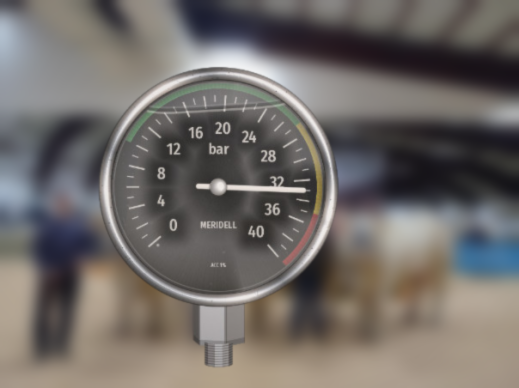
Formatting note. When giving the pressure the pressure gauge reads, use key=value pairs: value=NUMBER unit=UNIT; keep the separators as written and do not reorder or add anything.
value=33 unit=bar
